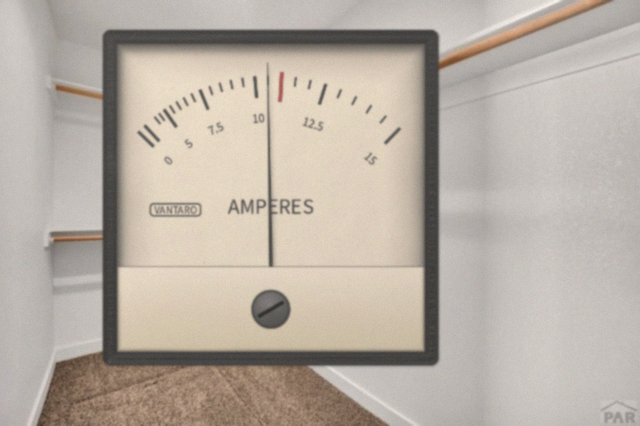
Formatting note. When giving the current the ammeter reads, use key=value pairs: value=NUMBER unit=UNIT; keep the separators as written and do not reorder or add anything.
value=10.5 unit=A
